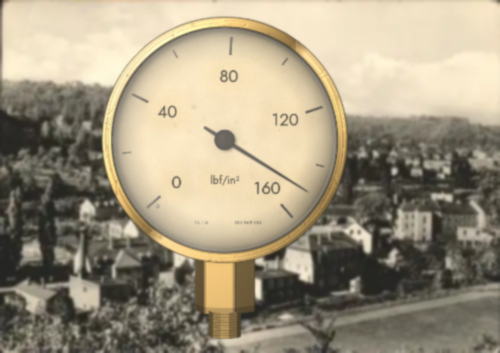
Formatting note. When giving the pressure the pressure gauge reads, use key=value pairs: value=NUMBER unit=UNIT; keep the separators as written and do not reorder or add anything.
value=150 unit=psi
